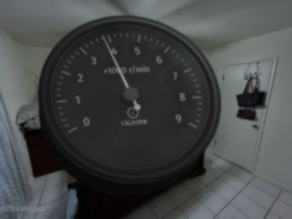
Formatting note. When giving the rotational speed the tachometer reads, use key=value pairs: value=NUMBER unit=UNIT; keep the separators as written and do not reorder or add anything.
value=3800 unit=rpm
